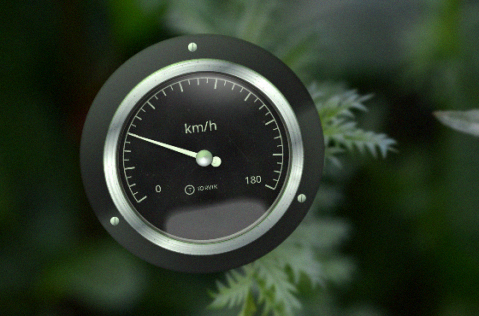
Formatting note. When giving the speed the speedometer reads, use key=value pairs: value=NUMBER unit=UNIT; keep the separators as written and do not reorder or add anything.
value=40 unit=km/h
